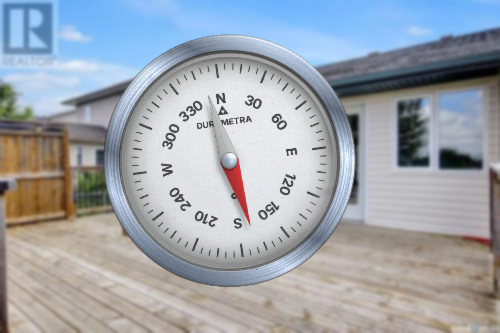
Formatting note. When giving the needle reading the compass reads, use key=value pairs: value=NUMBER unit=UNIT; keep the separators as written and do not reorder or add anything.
value=170 unit=°
